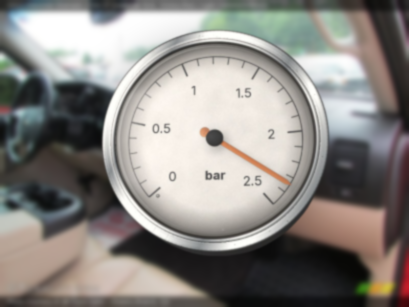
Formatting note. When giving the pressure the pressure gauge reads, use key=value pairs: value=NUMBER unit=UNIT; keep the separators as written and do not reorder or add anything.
value=2.35 unit=bar
